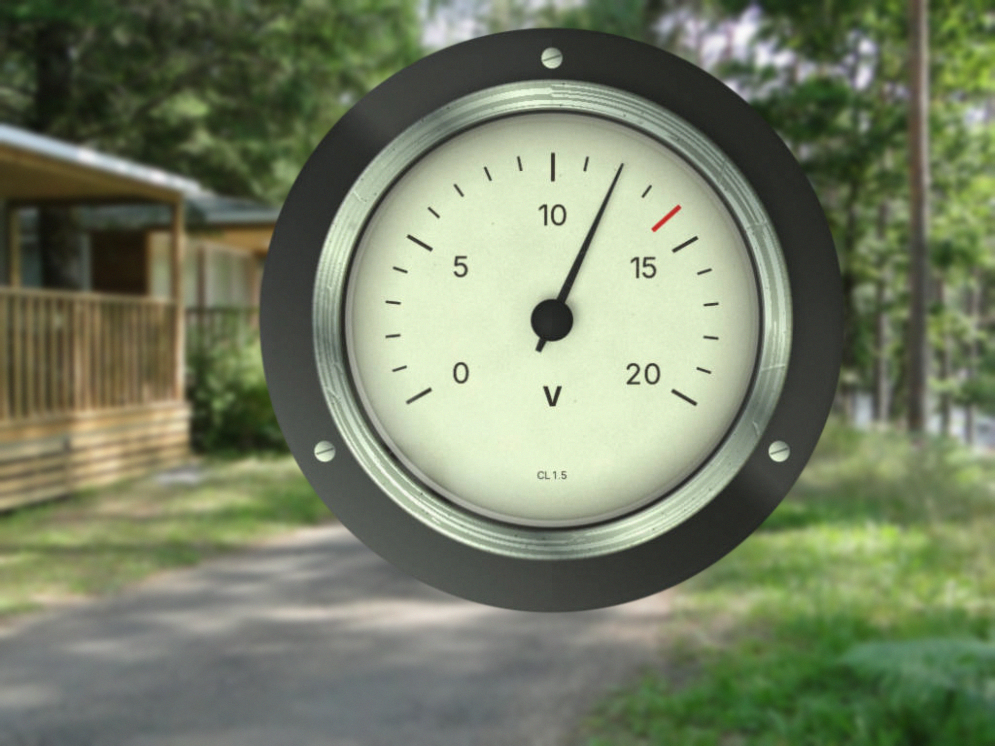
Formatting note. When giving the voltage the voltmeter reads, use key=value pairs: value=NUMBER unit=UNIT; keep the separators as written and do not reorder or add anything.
value=12 unit=V
